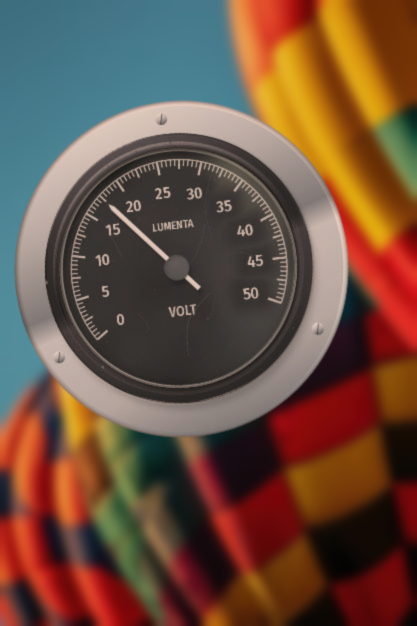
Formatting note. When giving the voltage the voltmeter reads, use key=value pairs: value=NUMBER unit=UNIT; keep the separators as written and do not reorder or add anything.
value=17.5 unit=V
